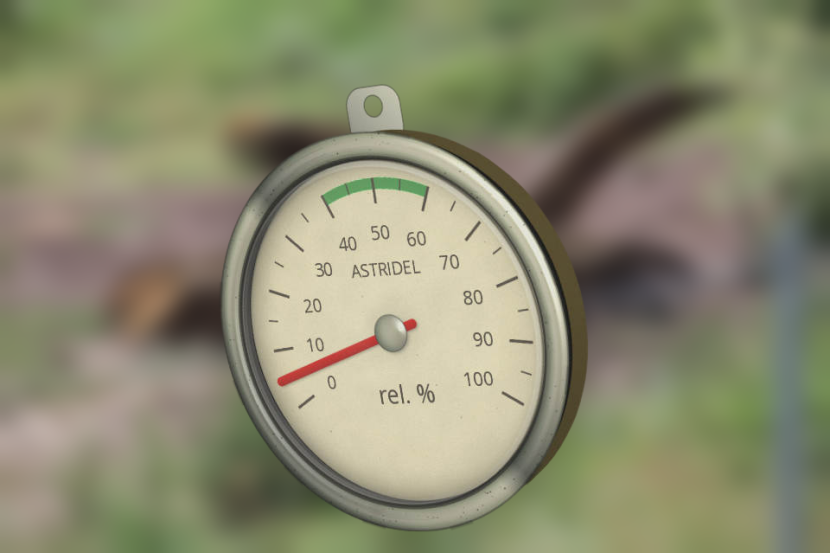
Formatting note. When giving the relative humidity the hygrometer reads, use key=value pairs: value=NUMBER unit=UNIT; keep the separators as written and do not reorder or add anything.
value=5 unit=%
